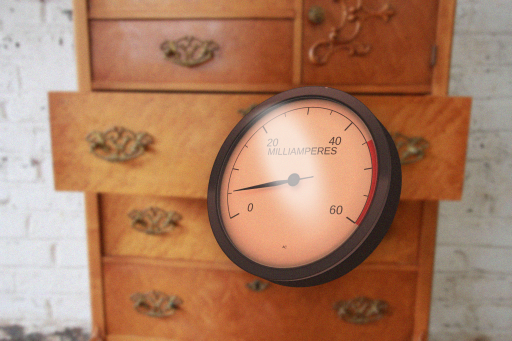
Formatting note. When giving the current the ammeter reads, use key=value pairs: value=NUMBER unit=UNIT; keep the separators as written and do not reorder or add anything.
value=5 unit=mA
